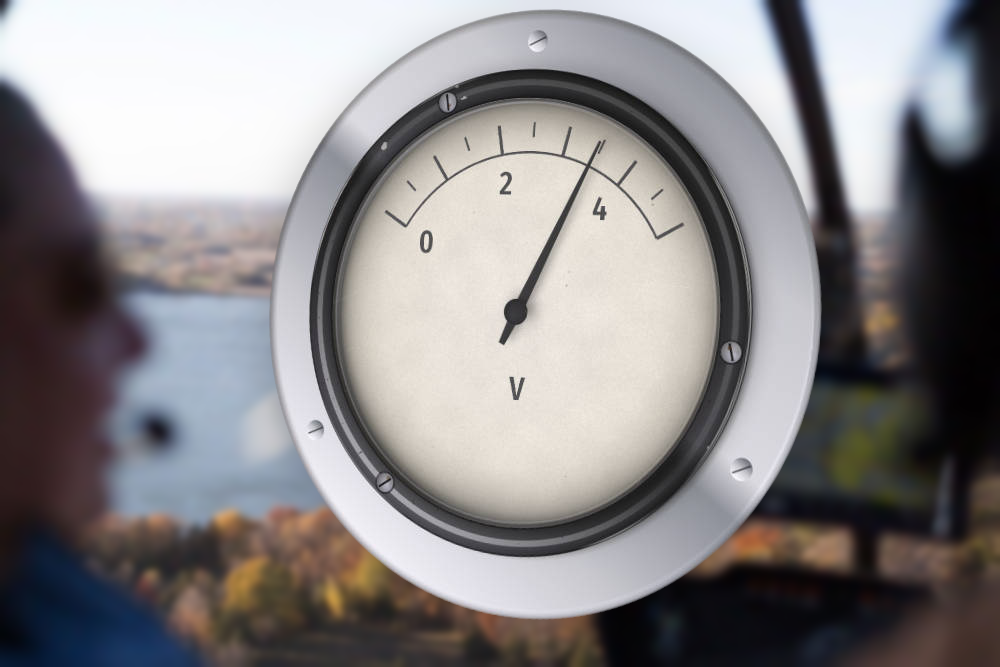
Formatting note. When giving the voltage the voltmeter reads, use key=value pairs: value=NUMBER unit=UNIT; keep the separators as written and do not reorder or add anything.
value=3.5 unit=V
